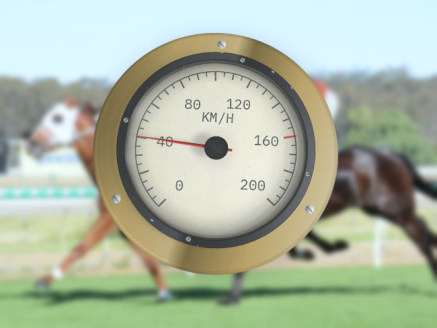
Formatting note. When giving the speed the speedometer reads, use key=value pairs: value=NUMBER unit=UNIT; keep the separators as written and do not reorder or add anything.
value=40 unit=km/h
